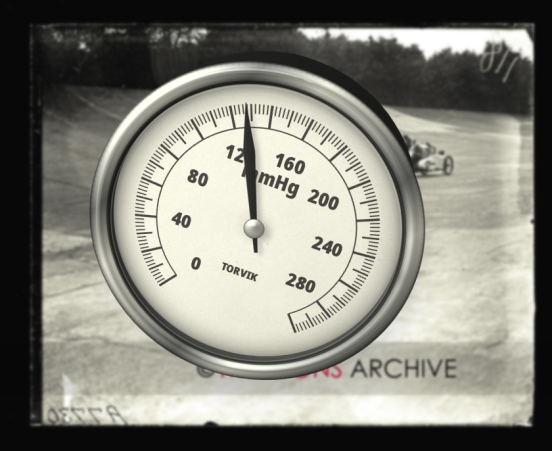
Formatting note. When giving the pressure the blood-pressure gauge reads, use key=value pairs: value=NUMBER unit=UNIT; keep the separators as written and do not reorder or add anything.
value=128 unit=mmHg
